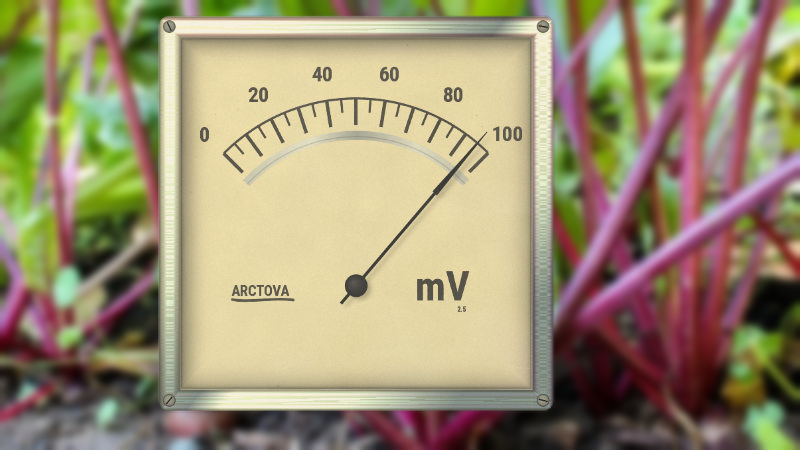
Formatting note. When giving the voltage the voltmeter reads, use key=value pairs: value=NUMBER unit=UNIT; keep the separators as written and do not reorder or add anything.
value=95 unit=mV
